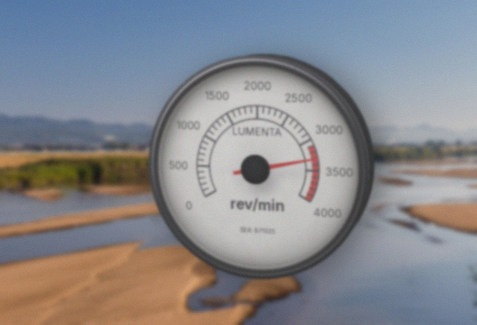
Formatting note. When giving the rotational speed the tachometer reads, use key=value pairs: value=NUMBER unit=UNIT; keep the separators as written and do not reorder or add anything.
value=3300 unit=rpm
